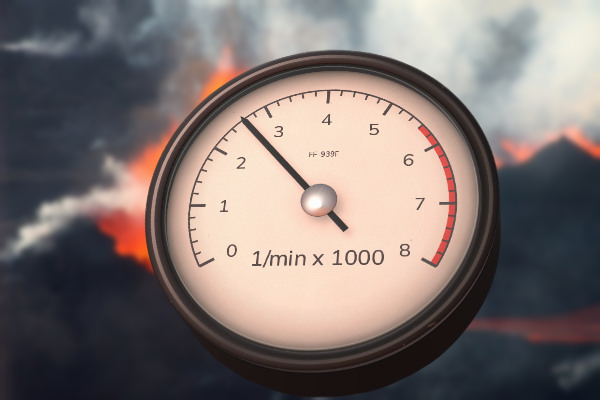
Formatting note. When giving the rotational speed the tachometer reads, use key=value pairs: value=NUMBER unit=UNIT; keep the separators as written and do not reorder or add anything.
value=2600 unit=rpm
